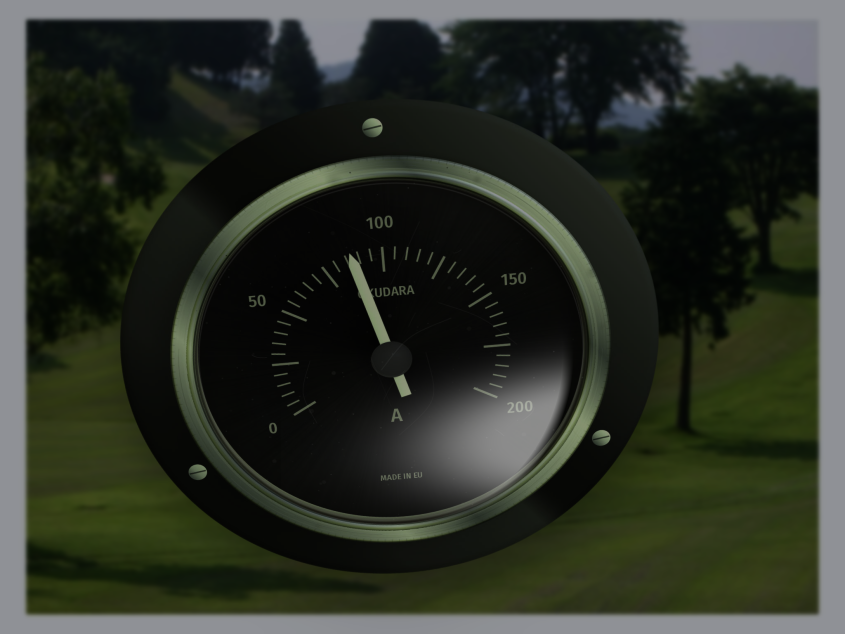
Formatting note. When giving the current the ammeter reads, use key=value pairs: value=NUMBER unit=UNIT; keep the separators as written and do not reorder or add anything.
value=87.5 unit=A
